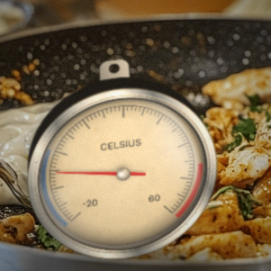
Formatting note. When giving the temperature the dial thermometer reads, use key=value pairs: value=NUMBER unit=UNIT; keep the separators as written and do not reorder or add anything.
value=-5 unit=°C
